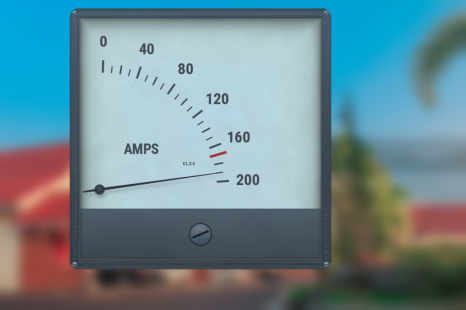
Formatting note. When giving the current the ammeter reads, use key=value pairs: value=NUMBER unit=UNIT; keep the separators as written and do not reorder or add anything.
value=190 unit=A
